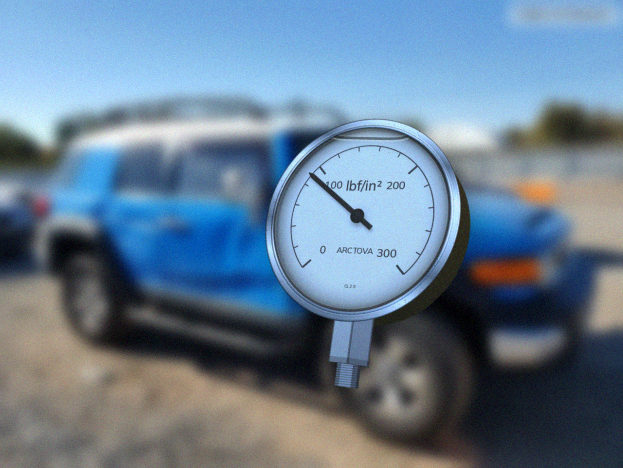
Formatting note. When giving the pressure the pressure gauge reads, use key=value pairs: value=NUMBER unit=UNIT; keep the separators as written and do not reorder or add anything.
value=90 unit=psi
